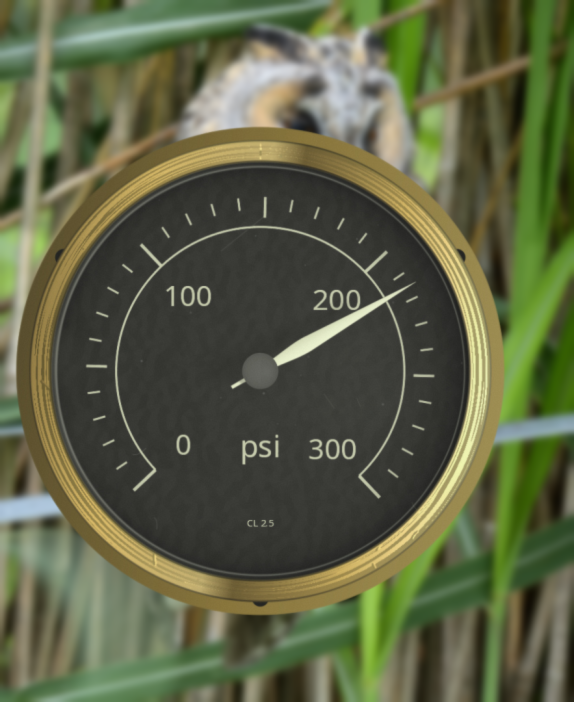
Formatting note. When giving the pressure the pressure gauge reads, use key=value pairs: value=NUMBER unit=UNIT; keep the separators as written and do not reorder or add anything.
value=215 unit=psi
